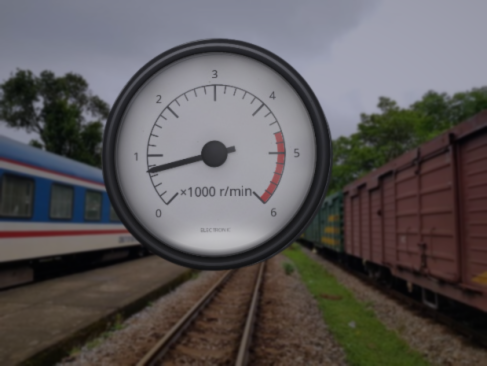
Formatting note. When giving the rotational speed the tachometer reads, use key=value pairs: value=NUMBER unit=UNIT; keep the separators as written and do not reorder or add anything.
value=700 unit=rpm
